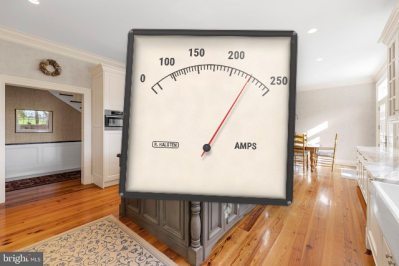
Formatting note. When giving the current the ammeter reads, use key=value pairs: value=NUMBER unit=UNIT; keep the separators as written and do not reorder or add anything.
value=225 unit=A
